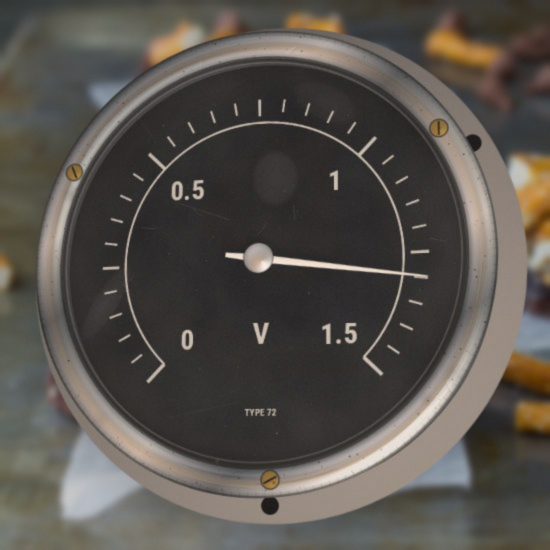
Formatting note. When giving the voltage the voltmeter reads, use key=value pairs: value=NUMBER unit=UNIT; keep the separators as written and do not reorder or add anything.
value=1.3 unit=V
